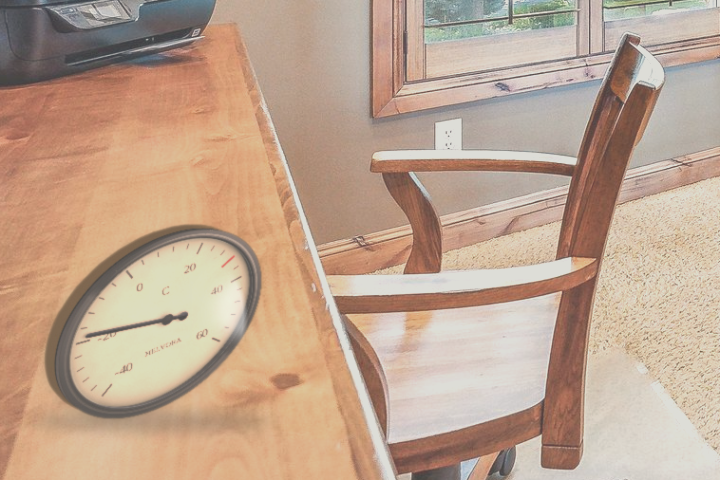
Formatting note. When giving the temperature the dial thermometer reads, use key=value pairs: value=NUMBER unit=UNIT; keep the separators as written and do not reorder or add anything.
value=-18 unit=°C
